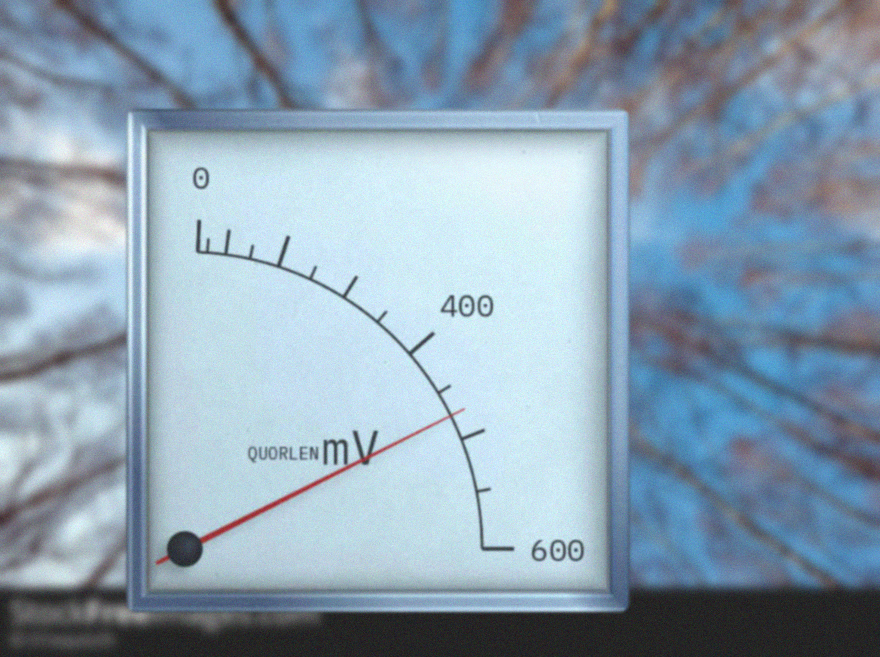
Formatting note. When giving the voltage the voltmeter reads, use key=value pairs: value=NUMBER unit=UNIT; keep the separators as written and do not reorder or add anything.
value=475 unit=mV
